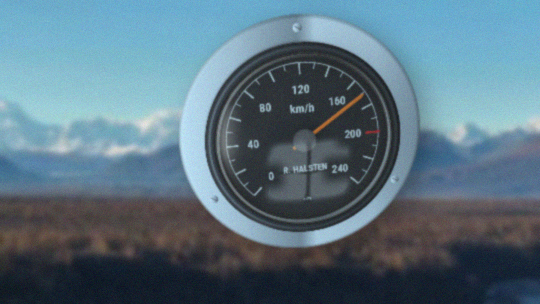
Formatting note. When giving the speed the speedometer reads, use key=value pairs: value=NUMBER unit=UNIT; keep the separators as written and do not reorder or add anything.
value=170 unit=km/h
